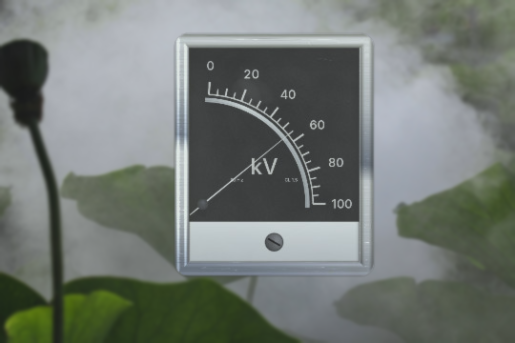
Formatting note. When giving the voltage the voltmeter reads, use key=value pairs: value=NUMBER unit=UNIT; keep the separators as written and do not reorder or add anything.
value=55 unit=kV
